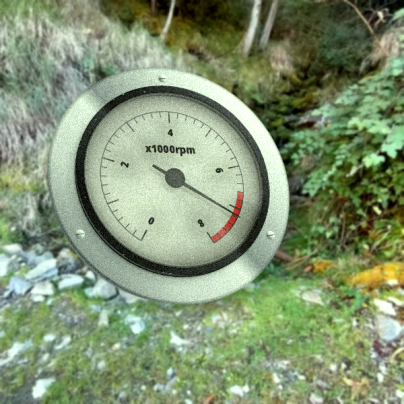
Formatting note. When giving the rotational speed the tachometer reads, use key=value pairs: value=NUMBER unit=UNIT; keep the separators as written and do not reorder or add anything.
value=7200 unit=rpm
